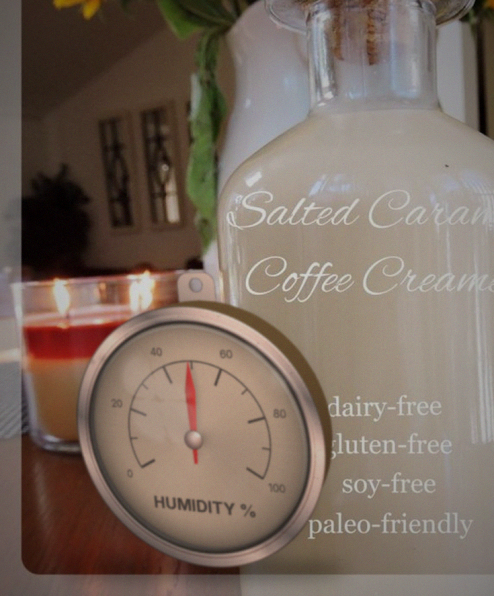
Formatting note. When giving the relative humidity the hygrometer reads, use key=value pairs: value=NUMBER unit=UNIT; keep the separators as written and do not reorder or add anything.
value=50 unit=%
